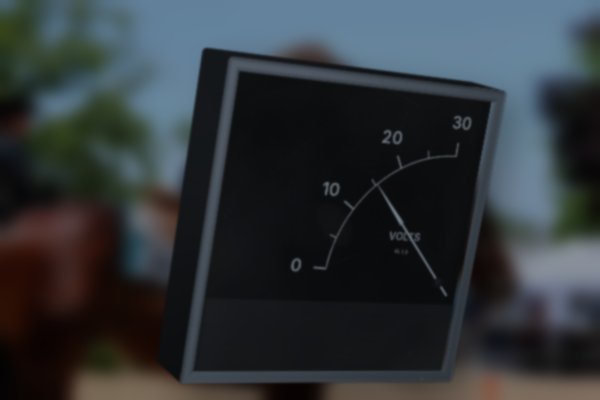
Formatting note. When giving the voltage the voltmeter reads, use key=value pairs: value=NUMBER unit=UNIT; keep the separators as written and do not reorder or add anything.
value=15 unit=V
